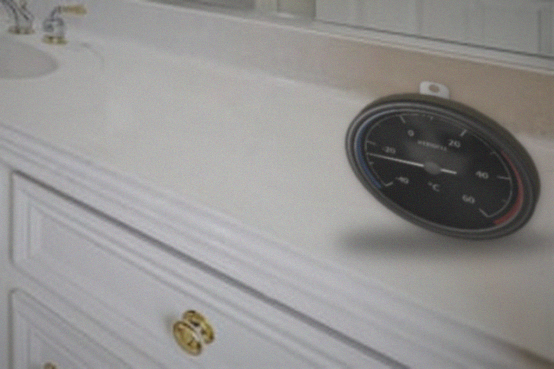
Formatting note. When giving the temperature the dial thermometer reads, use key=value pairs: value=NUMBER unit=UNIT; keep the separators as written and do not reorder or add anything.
value=-25 unit=°C
